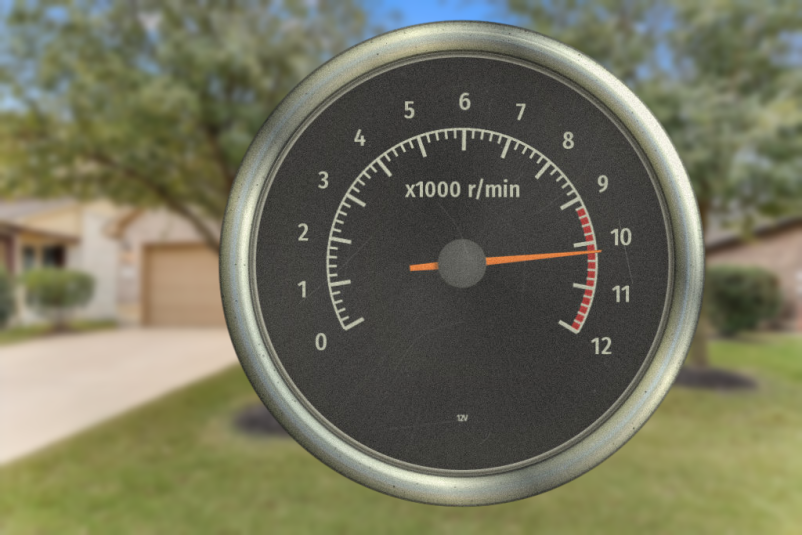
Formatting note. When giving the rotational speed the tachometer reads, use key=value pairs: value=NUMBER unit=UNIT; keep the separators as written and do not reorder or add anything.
value=10200 unit=rpm
